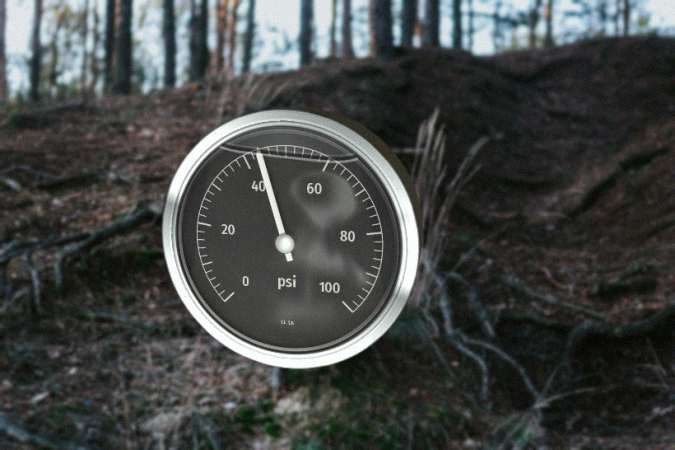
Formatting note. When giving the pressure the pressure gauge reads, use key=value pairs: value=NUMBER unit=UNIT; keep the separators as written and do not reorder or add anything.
value=44 unit=psi
